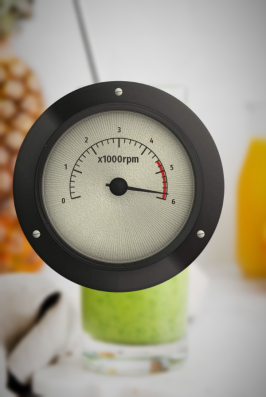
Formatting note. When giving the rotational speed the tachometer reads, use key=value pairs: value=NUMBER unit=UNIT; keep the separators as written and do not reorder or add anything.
value=5800 unit=rpm
